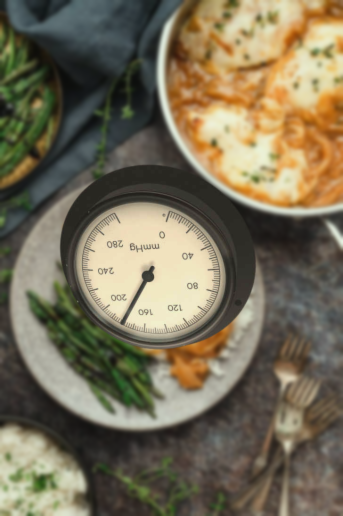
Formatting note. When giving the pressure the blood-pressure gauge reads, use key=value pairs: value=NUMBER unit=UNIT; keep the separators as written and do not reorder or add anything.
value=180 unit=mmHg
